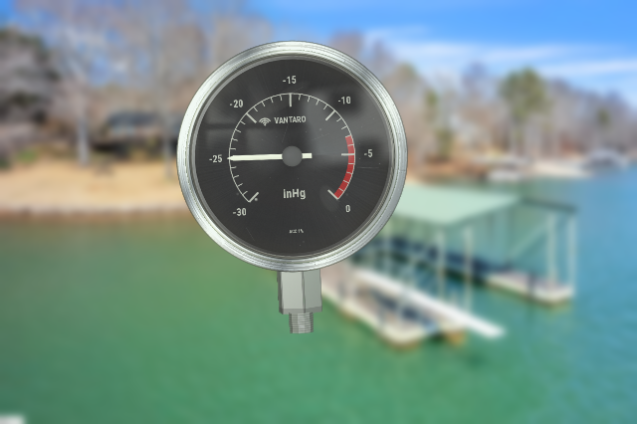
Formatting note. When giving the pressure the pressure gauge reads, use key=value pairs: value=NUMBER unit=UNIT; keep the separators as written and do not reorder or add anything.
value=-25 unit=inHg
